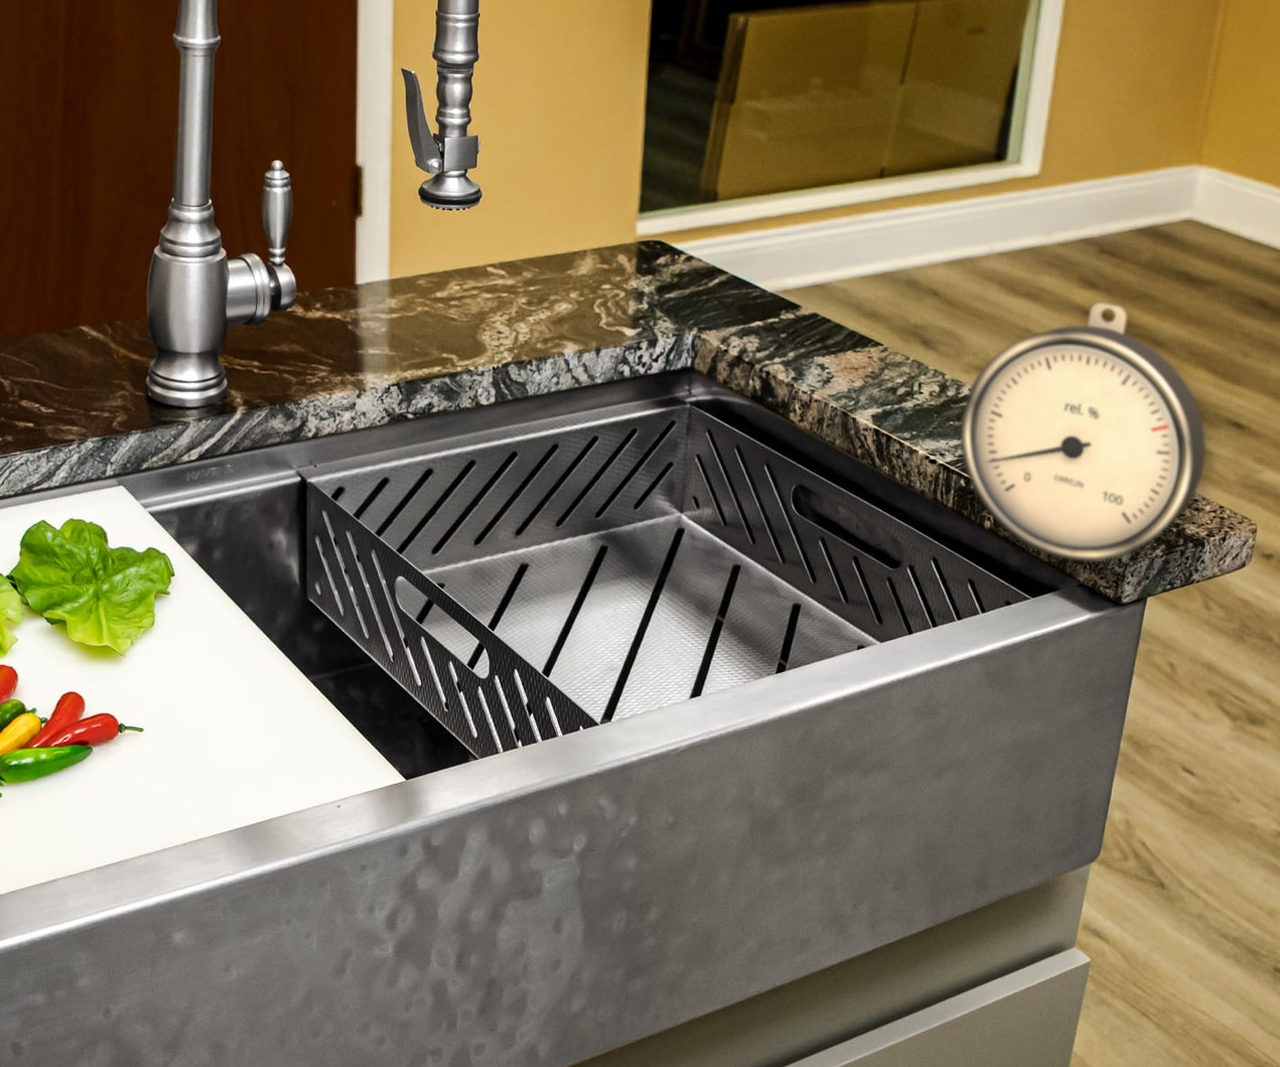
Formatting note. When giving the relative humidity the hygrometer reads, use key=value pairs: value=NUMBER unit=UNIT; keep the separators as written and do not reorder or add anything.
value=8 unit=%
